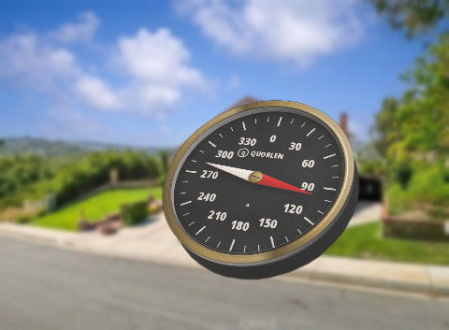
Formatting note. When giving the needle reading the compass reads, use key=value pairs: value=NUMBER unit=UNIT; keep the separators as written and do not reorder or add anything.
value=100 unit=°
